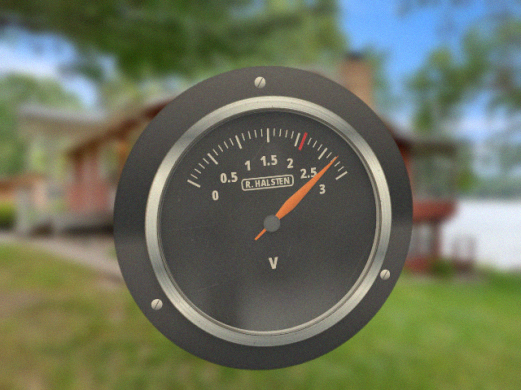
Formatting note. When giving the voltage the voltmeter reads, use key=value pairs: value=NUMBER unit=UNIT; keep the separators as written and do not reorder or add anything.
value=2.7 unit=V
